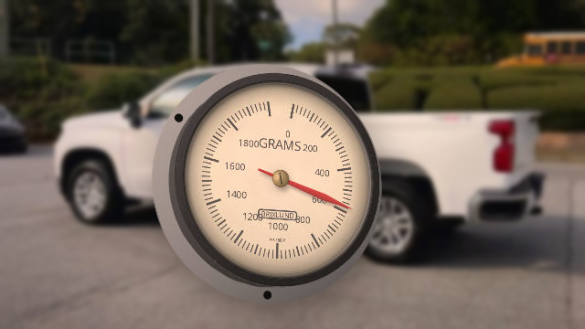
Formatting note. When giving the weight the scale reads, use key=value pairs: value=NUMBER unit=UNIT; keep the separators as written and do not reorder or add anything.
value=580 unit=g
